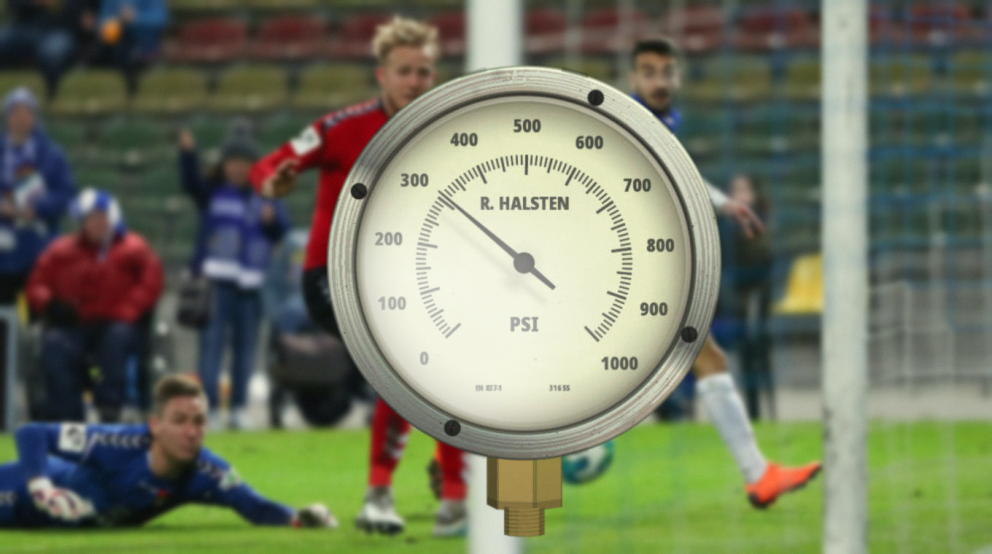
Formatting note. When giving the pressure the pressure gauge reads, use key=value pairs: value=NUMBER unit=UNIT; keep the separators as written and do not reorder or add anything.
value=310 unit=psi
